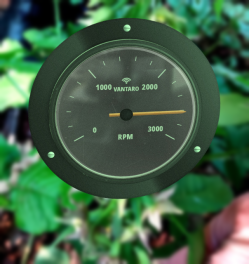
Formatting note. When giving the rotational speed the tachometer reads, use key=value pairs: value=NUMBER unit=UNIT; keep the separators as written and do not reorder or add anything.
value=2600 unit=rpm
